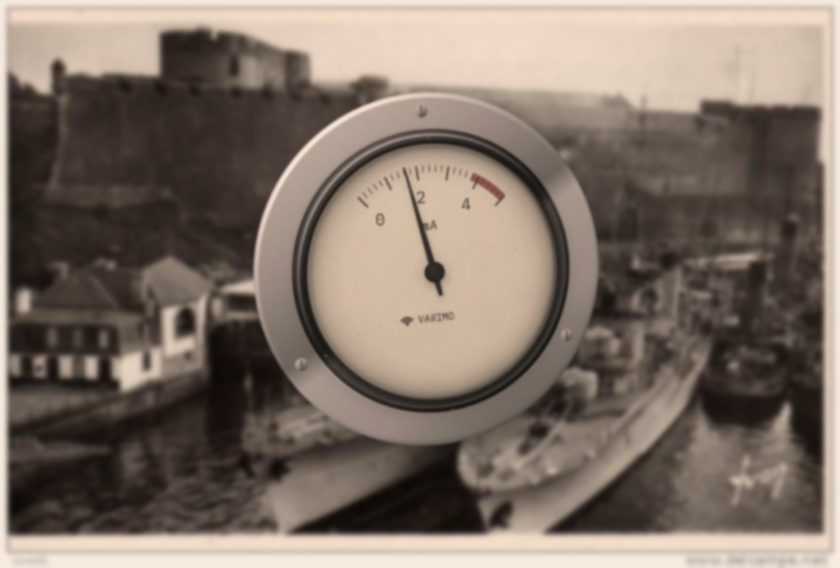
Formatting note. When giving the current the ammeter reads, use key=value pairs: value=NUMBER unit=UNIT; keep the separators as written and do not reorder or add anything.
value=1.6 unit=mA
